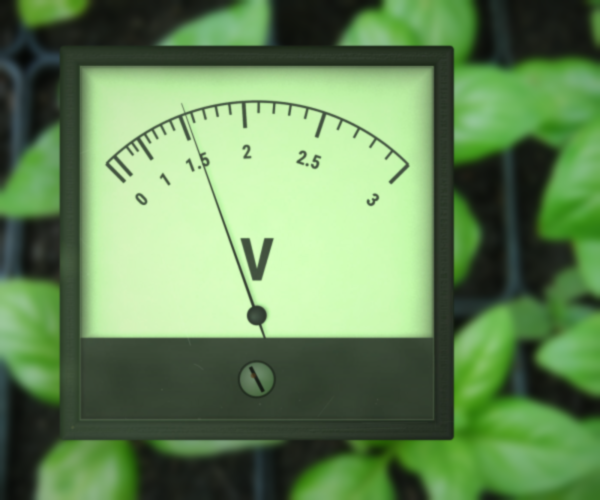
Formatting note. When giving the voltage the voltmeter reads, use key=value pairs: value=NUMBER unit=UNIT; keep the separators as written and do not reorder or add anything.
value=1.55 unit=V
